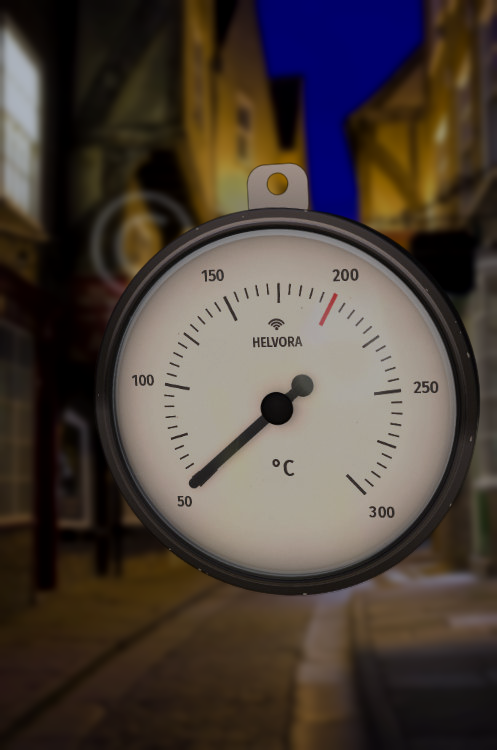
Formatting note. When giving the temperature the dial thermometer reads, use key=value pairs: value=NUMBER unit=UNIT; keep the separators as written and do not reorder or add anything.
value=52.5 unit=°C
